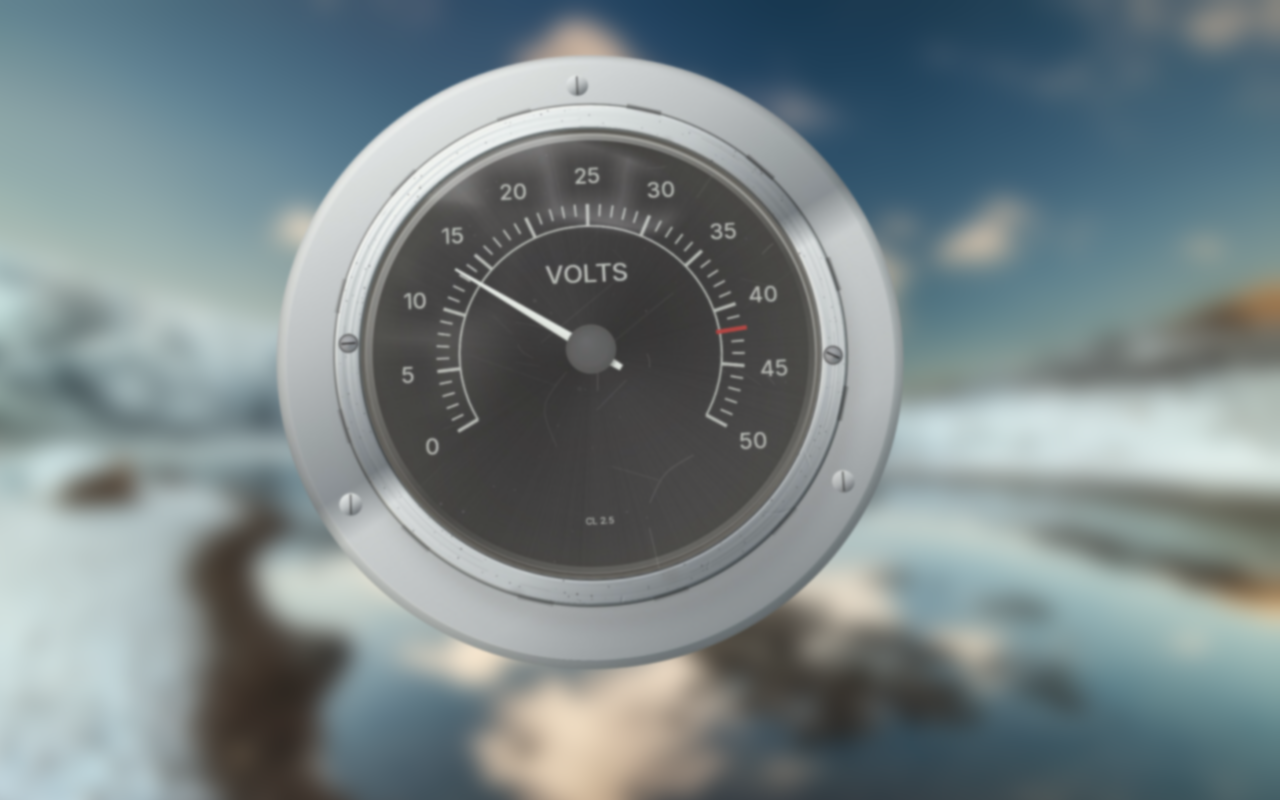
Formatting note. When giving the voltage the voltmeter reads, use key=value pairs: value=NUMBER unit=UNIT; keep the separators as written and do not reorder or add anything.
value=13 unit=V
